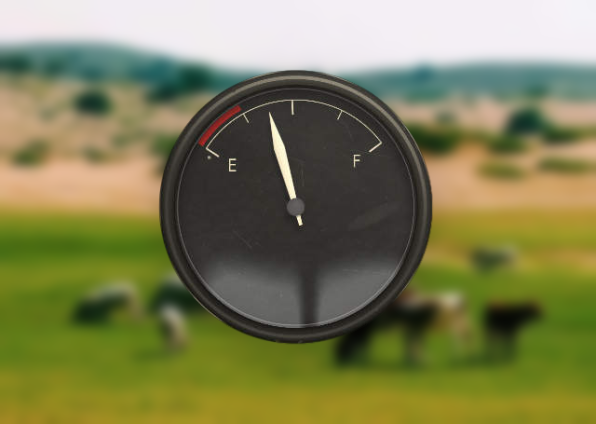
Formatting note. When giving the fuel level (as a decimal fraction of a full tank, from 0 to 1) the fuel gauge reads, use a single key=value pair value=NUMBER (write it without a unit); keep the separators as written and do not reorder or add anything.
value=0.375
